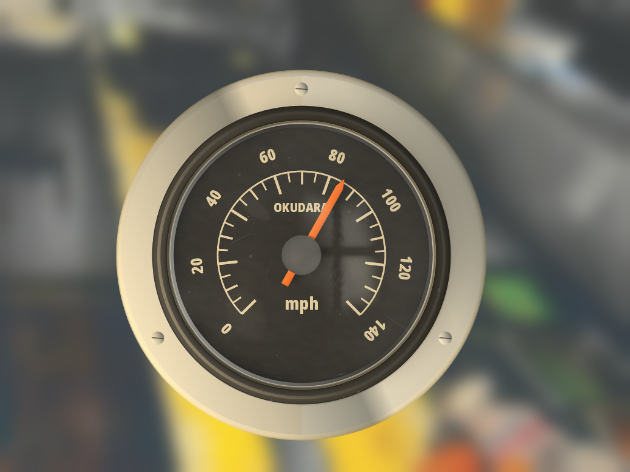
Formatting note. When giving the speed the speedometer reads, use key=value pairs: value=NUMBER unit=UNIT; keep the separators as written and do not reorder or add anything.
value=85 unit=mph
